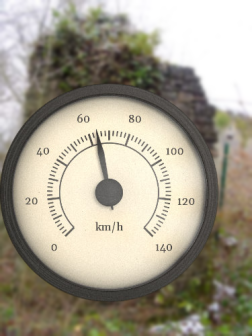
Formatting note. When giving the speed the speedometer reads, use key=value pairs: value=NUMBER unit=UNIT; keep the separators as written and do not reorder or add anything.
value=64 unit=km/h
